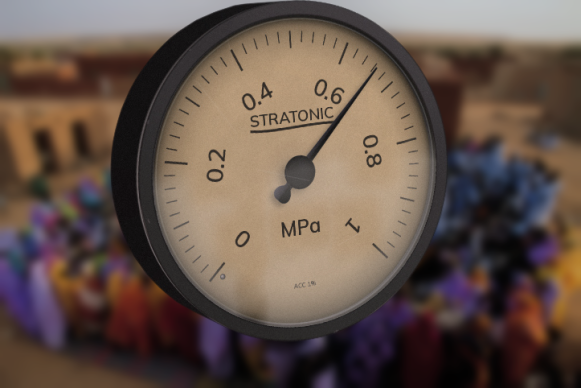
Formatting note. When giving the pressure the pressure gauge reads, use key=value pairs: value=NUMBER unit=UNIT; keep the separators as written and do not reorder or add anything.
value=0.66 unit=MPa
